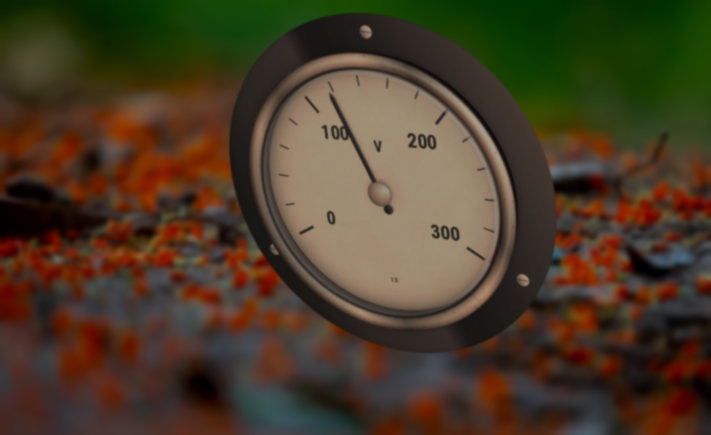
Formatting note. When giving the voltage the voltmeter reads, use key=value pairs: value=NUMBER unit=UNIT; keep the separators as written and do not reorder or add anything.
value=120 unit=V
